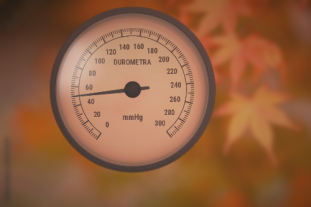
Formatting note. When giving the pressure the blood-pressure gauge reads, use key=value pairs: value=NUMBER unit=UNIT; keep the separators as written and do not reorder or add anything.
value=50 unit=mmHg
